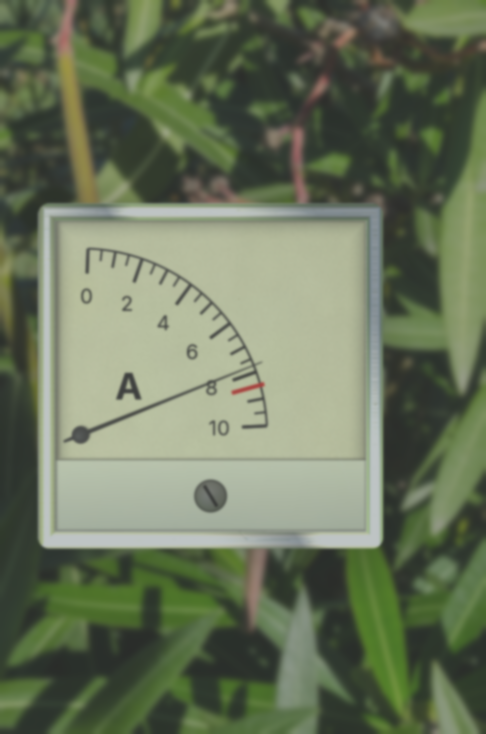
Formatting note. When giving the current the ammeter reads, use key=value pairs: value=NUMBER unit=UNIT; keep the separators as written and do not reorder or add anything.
value=7.75 unit=A
